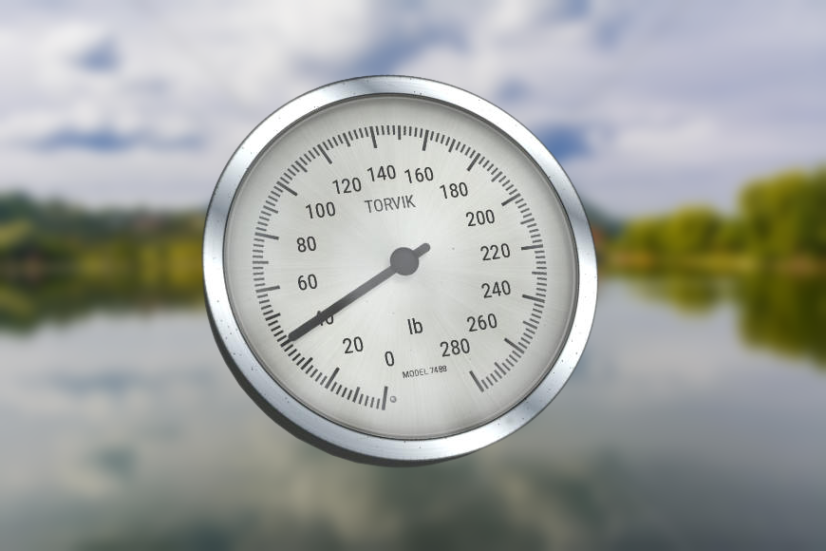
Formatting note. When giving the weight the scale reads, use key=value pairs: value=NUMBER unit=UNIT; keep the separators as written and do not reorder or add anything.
value=40 unit=lb
